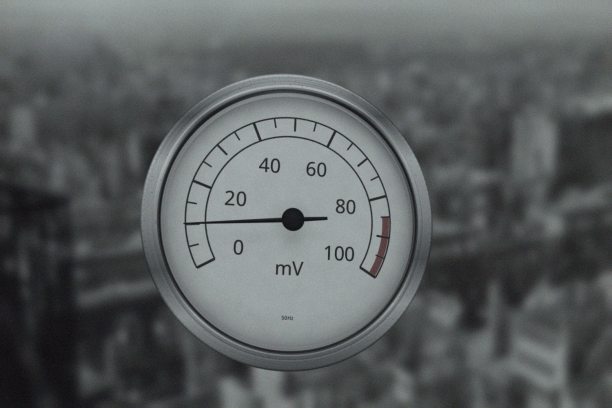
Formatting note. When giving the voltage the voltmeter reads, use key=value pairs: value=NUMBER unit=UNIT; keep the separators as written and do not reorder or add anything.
value=10 unit=mV
